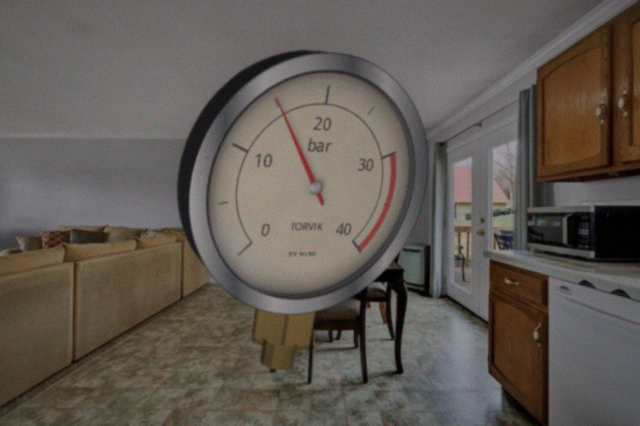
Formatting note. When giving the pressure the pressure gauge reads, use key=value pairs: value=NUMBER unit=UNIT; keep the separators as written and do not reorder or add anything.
value=15 unit=bar
